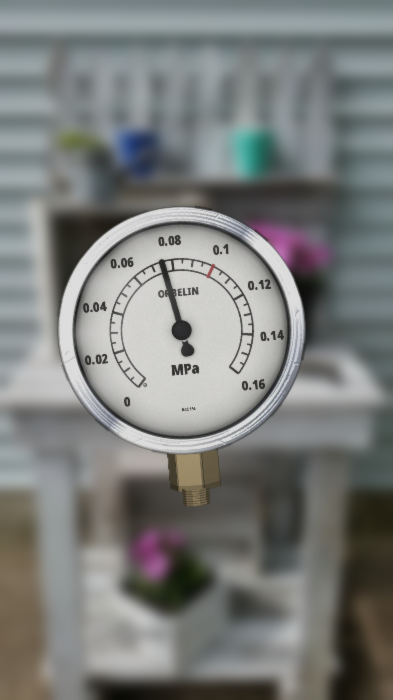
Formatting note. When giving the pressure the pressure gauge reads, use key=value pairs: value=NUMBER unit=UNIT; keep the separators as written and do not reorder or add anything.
value=0.075 unit=MPa
